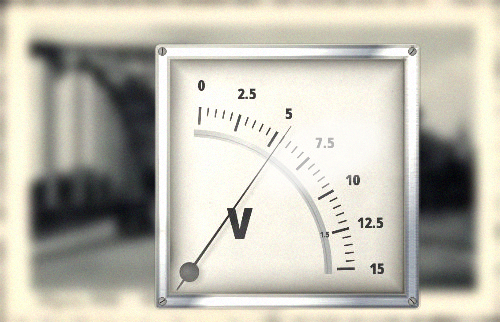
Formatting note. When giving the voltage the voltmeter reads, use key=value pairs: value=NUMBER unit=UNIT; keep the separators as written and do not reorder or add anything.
value=5.5 unit=V
